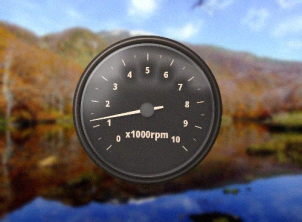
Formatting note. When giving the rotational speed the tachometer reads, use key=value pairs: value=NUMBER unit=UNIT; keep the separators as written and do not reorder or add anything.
value=1250 unit=rpm
